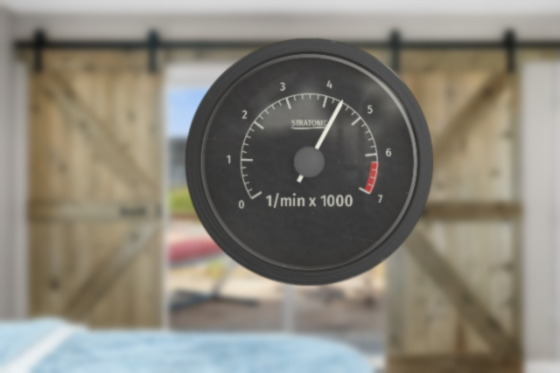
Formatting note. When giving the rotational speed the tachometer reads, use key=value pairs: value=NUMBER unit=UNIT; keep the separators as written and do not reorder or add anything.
value=4400 unit=rpm
